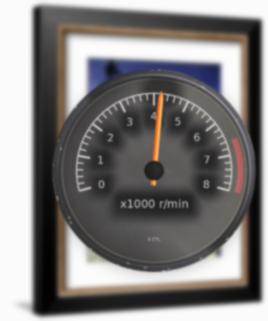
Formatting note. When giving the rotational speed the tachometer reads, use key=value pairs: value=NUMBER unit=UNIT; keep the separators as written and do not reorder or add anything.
value=4200 unit=rpm
